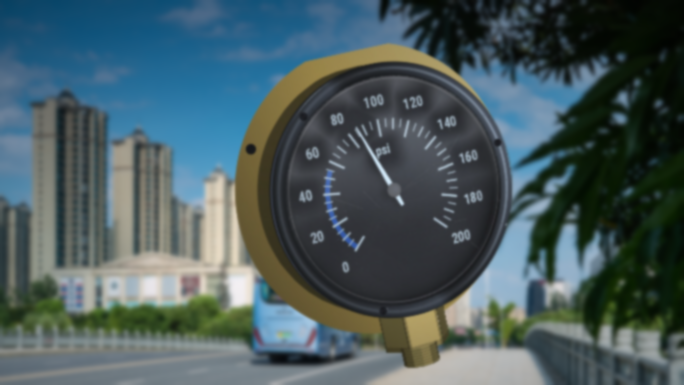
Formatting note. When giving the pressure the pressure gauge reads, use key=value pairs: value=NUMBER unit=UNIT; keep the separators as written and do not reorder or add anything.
value=85 unit=psi
